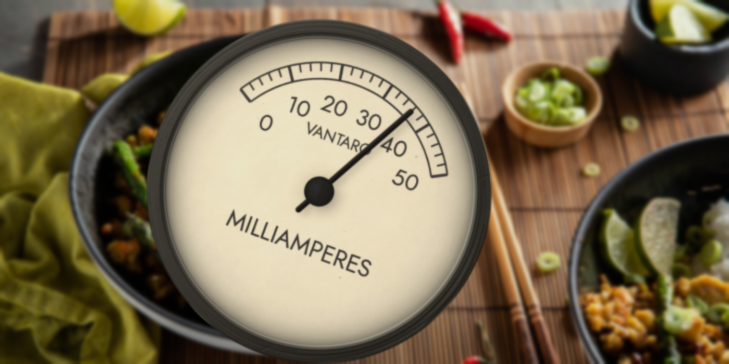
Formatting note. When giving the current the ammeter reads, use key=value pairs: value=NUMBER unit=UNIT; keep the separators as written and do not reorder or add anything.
value=36 unit=mA
